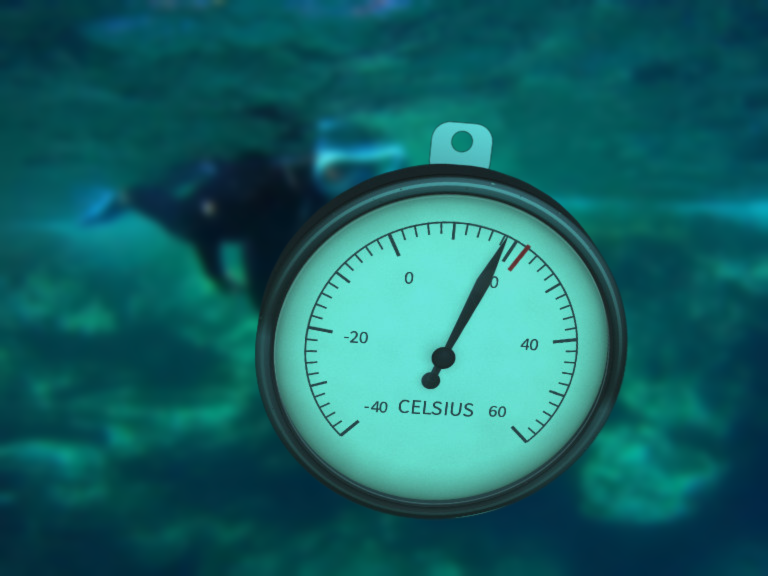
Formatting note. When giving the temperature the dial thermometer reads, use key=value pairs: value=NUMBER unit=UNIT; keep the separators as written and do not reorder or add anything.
value=18 unit=°C
